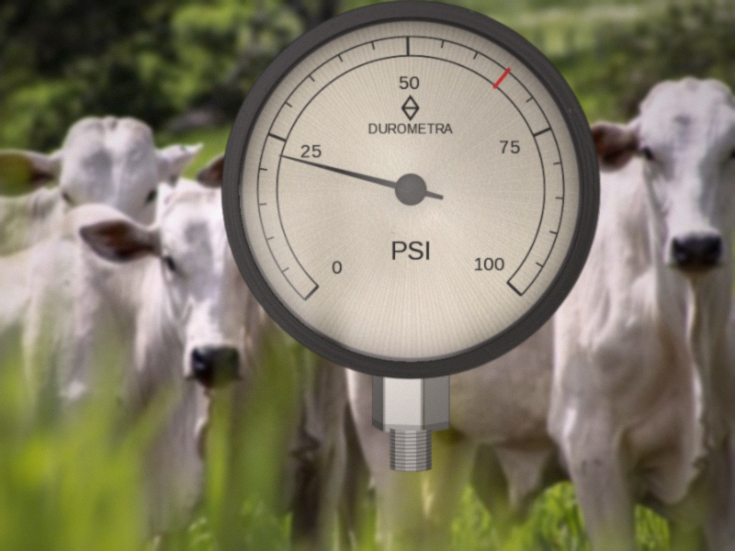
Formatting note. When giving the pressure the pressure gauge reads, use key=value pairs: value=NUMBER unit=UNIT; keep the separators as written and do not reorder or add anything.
value=22.5 unit=psi
